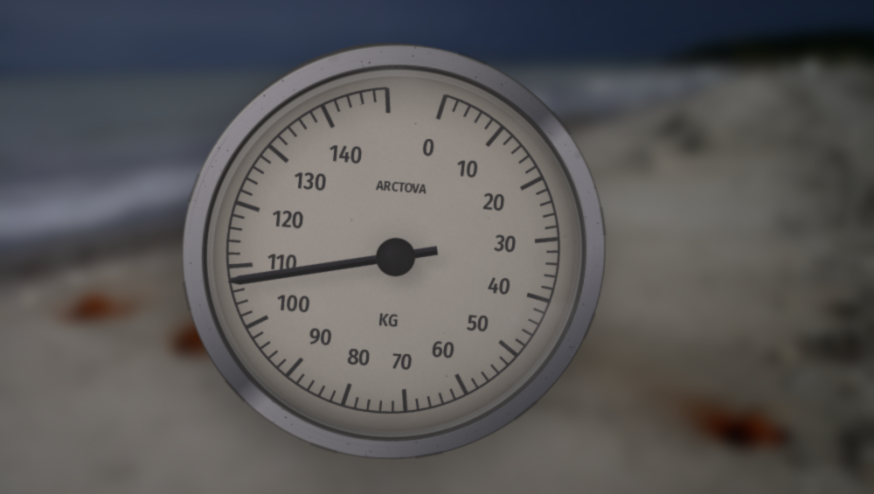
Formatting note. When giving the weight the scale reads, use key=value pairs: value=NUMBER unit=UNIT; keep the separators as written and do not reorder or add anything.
value=108 unit=kg
